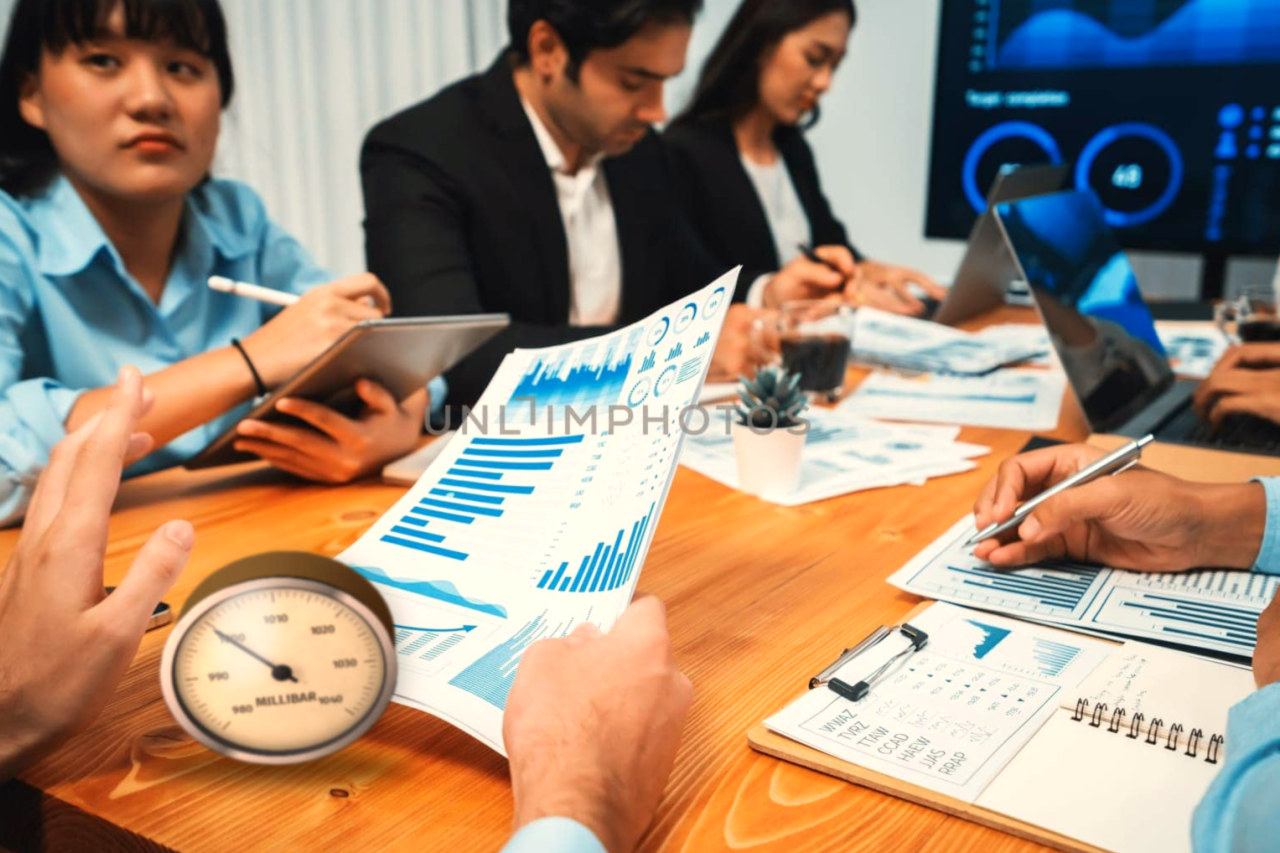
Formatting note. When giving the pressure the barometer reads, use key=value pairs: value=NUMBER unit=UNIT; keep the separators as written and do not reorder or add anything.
value=1000 unit=mbar
